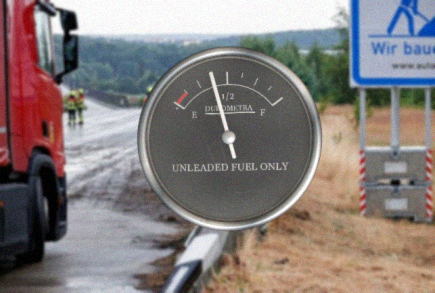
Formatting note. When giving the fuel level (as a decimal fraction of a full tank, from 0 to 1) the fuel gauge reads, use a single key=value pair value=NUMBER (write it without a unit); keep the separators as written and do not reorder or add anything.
value=0.375
